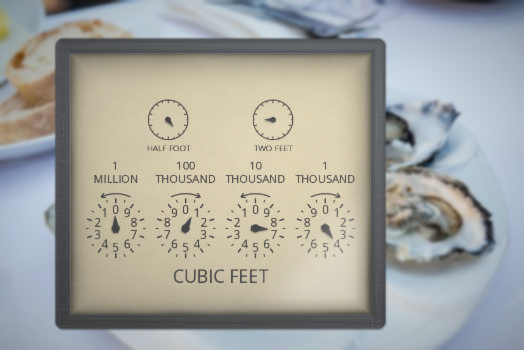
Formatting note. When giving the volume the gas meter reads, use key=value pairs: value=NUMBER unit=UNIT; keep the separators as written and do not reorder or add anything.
value=7400 unit=ft³
